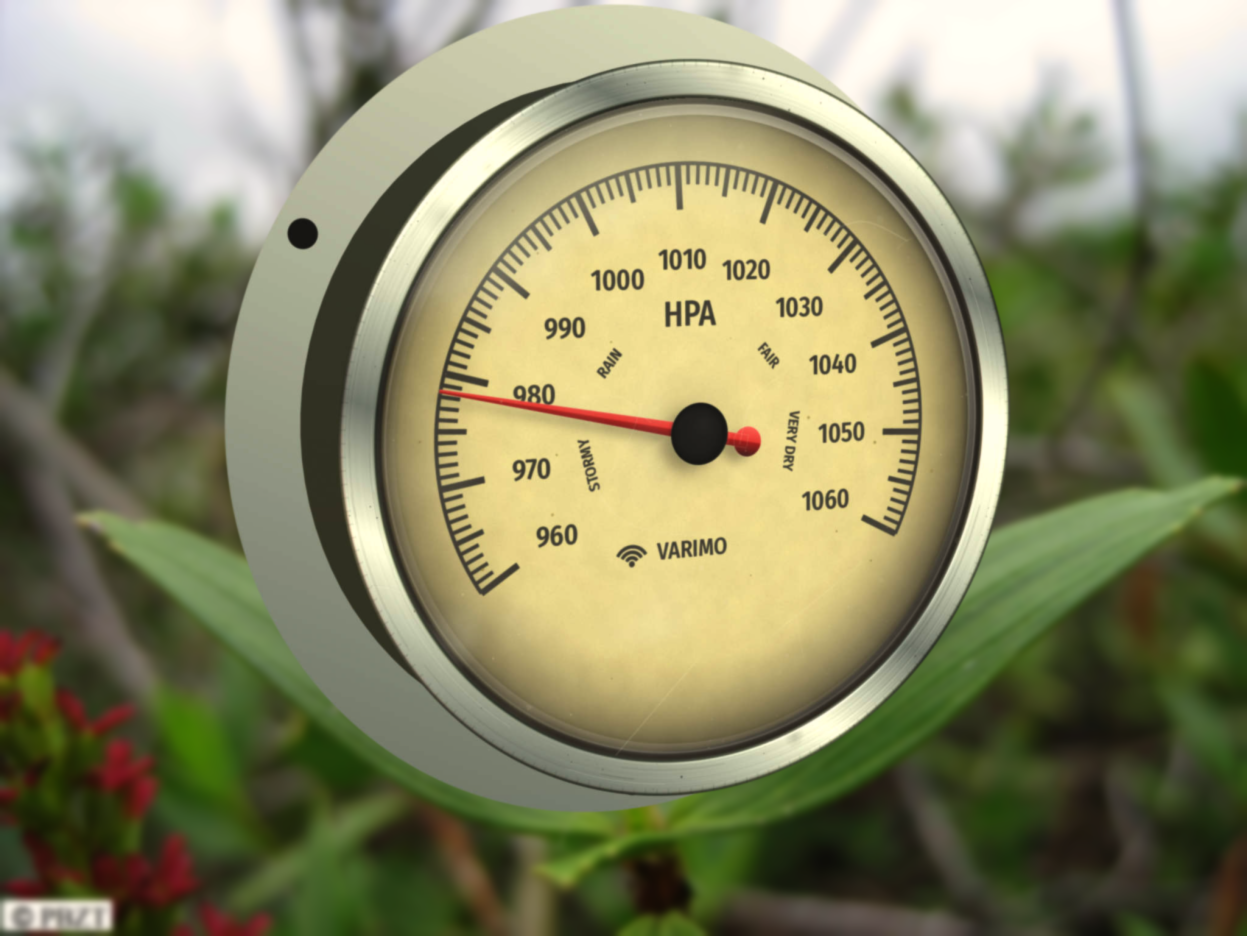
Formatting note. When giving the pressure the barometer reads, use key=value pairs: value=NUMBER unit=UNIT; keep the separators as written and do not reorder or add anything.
value=978.5 unit=hPa
